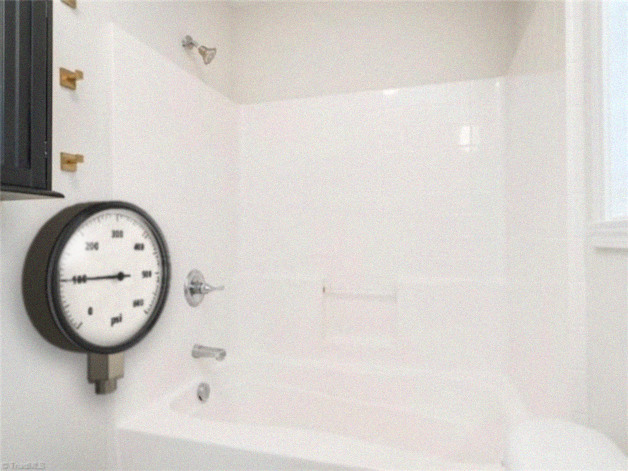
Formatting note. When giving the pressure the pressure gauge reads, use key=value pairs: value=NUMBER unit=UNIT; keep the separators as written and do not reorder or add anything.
value=100 unit=psi
